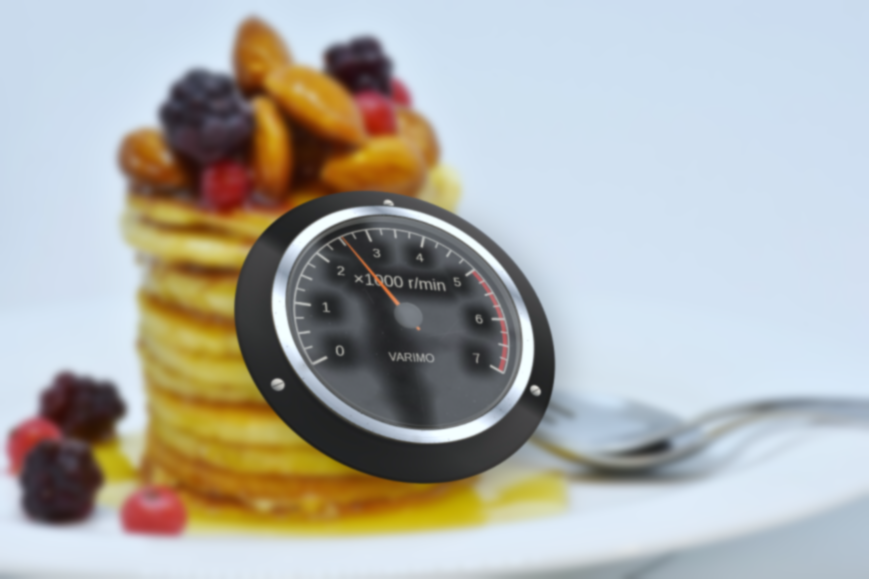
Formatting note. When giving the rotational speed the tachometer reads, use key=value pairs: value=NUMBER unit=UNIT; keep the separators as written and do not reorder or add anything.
value=2500 unit=rpm
